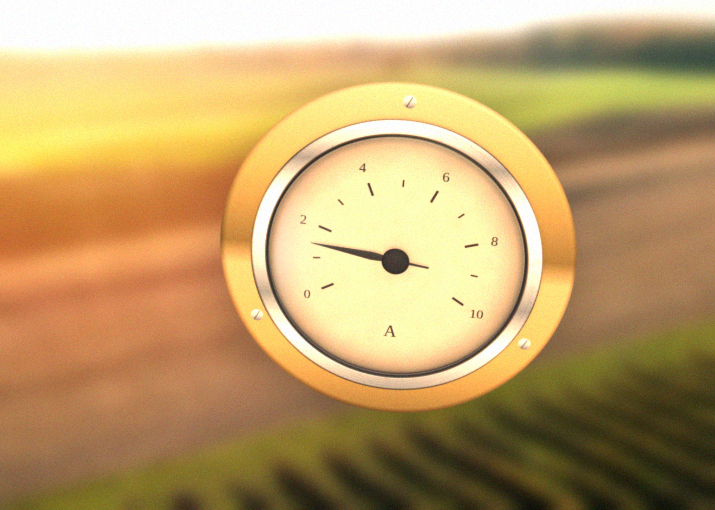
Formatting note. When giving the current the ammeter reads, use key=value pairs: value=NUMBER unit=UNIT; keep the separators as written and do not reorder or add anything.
value=1.5 unit=A
